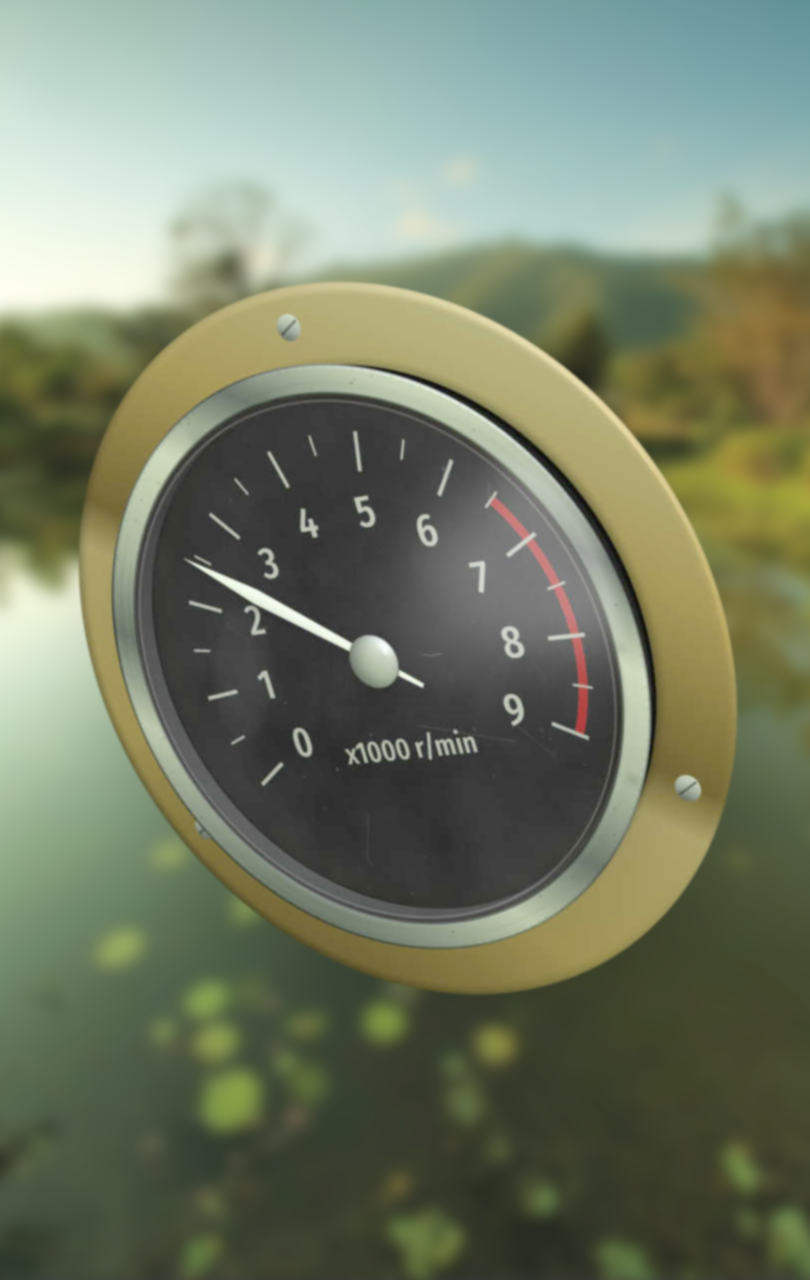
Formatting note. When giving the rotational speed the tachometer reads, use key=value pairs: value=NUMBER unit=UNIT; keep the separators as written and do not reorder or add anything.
value=2500 unit=rpm
